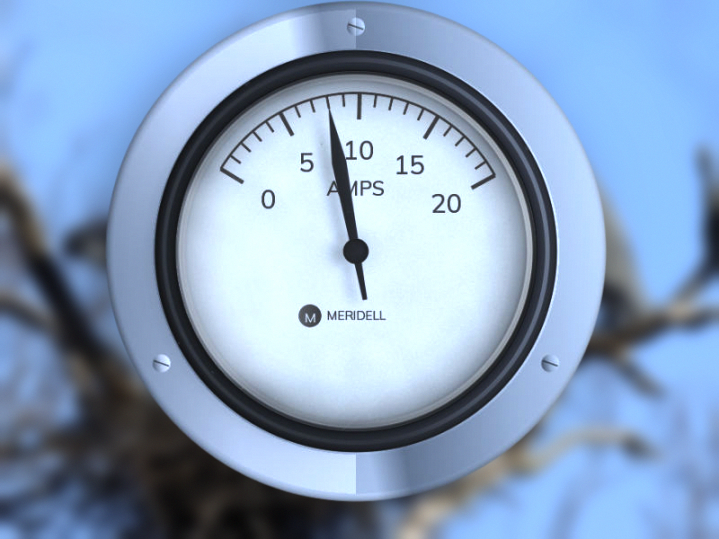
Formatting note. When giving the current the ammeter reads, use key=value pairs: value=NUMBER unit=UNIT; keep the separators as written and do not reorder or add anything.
value=8 unit=A
